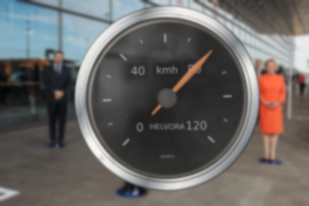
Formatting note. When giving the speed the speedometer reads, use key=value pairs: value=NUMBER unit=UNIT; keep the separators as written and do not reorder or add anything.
value=80 unit=km/h
